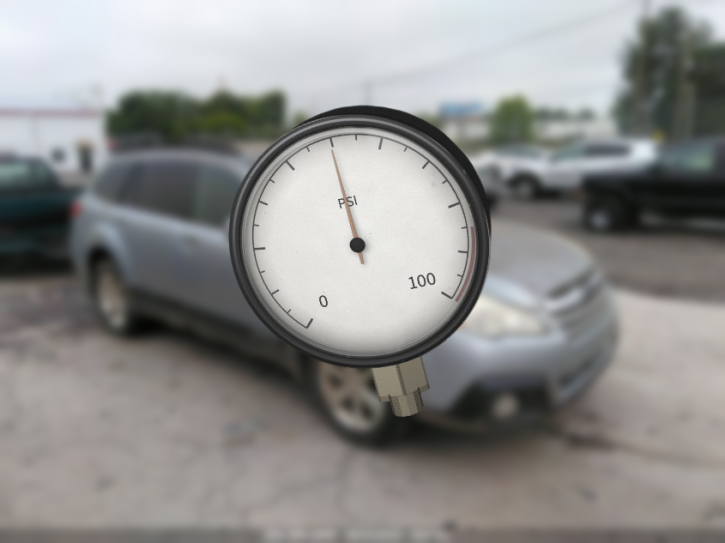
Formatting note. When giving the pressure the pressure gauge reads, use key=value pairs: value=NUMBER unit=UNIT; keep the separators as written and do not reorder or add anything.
value=50 unit=psi
